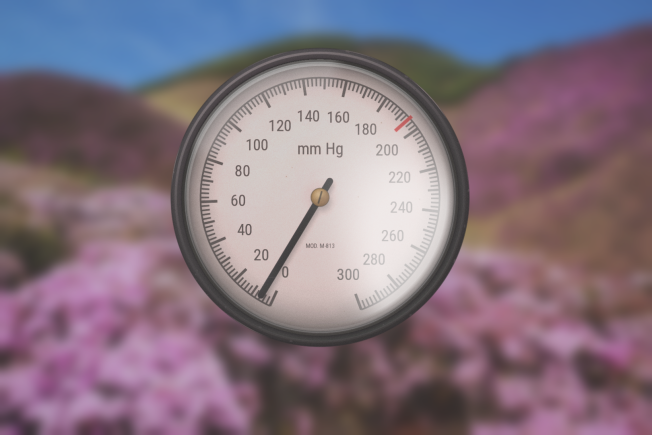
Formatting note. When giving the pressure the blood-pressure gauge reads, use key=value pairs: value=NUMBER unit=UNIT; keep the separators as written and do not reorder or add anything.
value=6 unit=mmHg
